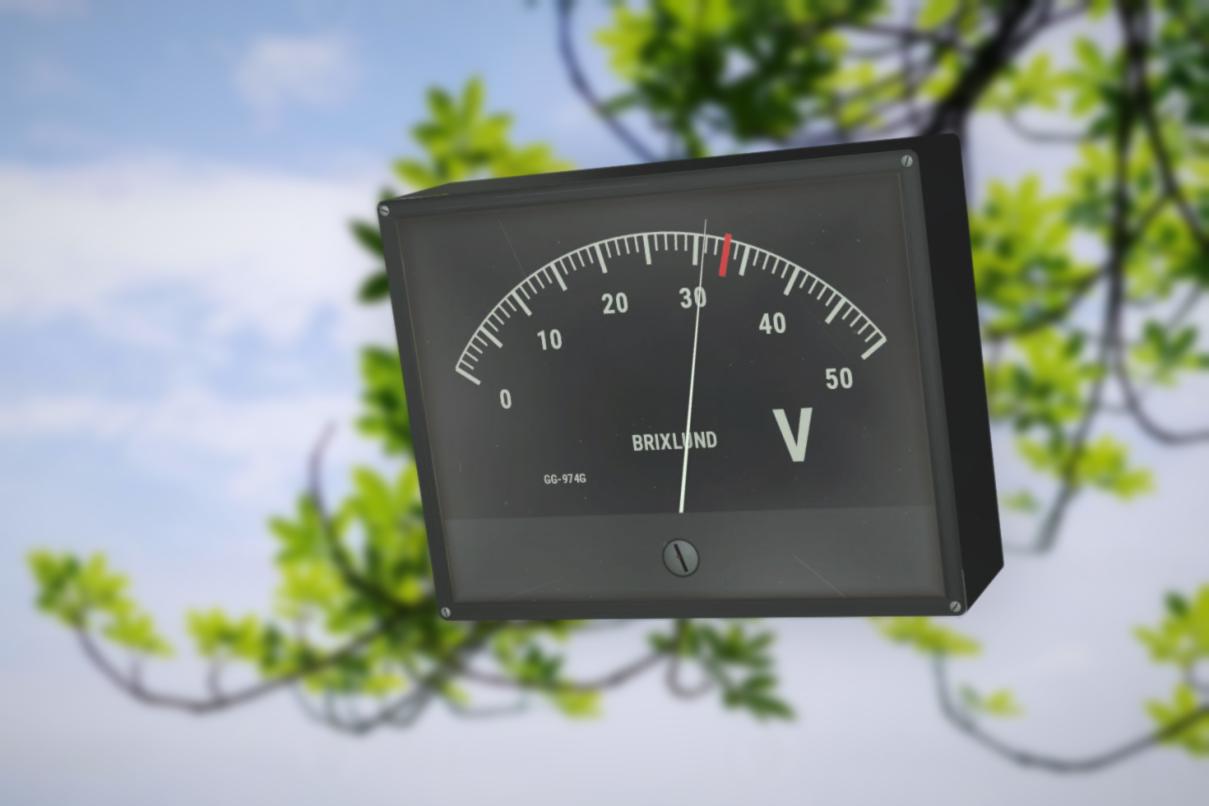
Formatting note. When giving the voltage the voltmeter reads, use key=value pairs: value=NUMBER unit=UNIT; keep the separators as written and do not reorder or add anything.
value=31 unit=V
